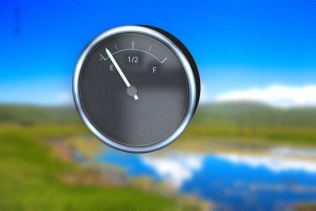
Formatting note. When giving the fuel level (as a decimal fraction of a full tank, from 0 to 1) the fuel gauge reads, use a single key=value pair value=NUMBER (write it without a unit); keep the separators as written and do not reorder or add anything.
value=0.125
